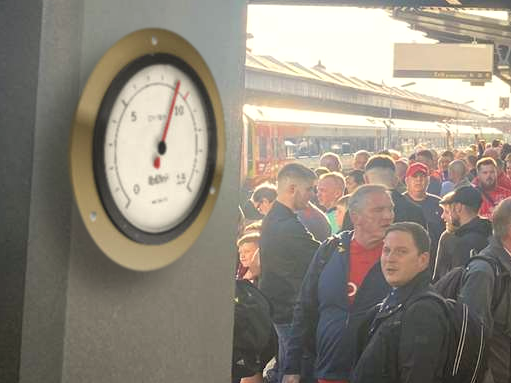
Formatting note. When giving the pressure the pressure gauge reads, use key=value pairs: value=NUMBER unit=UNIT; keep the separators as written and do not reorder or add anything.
value=9 unit=psi
